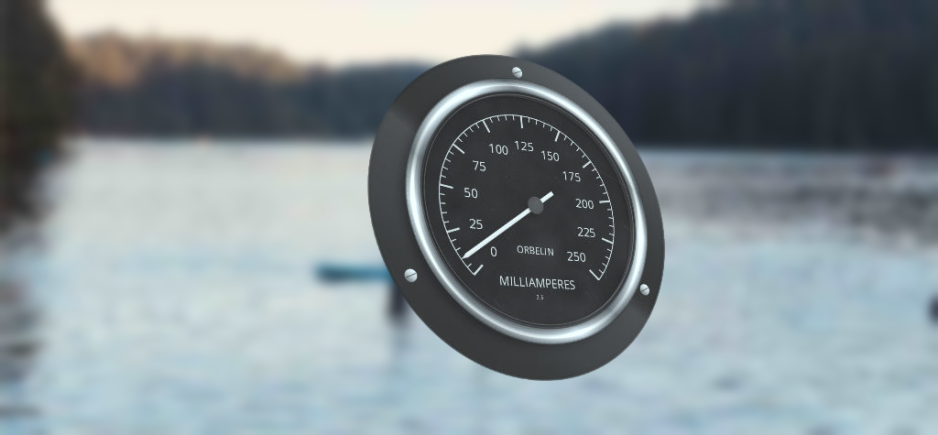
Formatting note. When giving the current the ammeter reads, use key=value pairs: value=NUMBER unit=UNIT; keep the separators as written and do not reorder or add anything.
value=10 unit=mA
